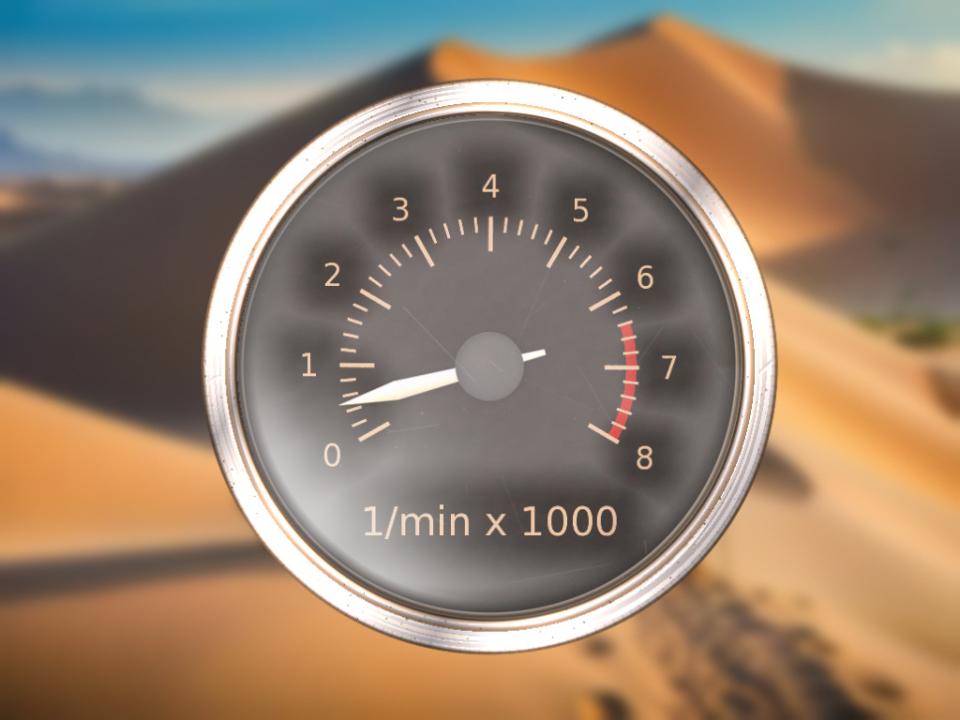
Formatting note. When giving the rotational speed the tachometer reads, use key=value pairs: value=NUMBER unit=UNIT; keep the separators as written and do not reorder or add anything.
value=500 unit=rpm
